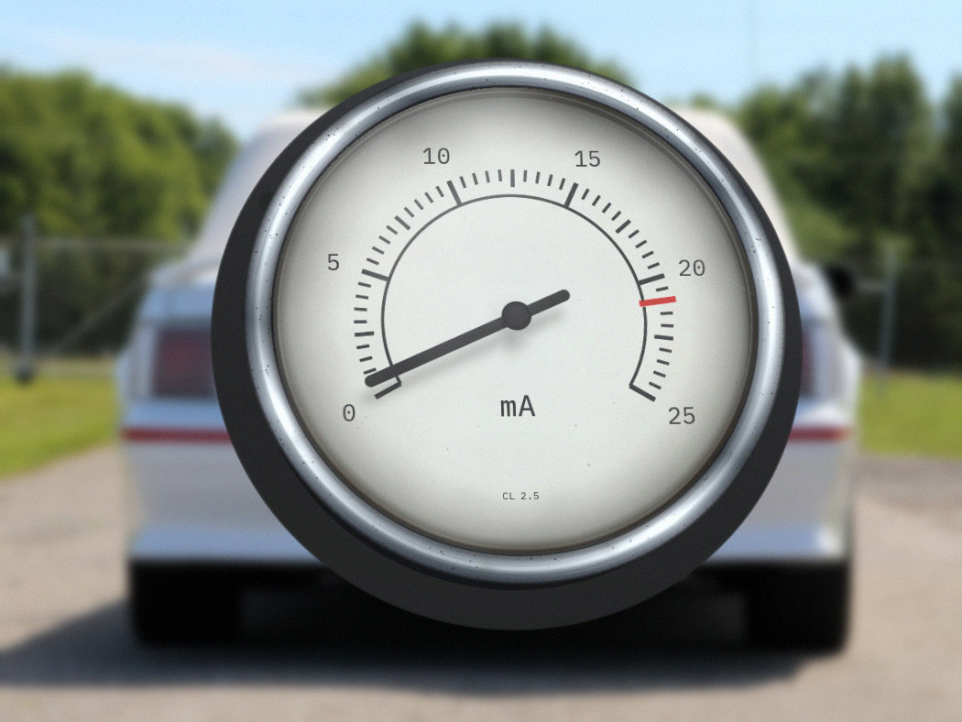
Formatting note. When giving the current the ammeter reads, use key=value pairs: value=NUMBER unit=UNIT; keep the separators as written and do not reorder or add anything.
value=0.5 unit=mA
